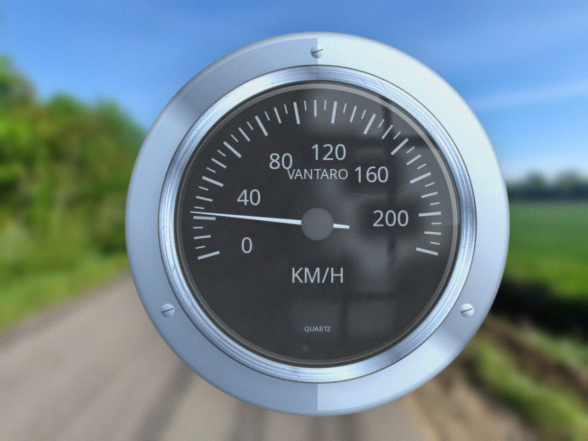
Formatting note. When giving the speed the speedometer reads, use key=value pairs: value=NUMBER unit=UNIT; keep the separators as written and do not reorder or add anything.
value=22.5 unit=km/h
